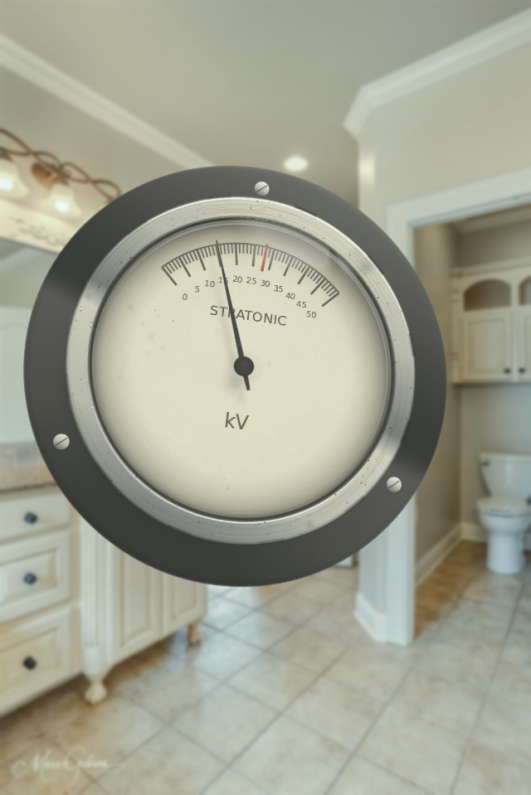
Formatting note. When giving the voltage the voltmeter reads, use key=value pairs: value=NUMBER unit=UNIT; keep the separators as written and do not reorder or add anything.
value=15 unit=kV
